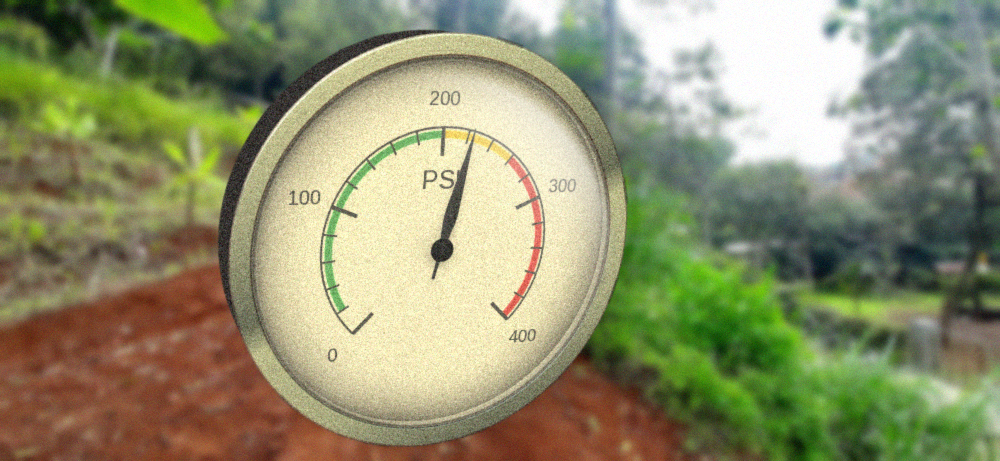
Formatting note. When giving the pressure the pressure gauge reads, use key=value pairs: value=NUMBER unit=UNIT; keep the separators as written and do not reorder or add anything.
value=220 unit=psi
